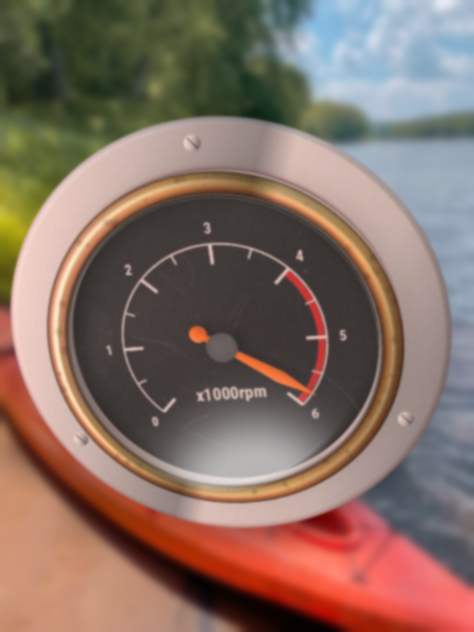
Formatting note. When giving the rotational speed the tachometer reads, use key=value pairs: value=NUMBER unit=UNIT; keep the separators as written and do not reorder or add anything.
value=5750 unit=rpm
